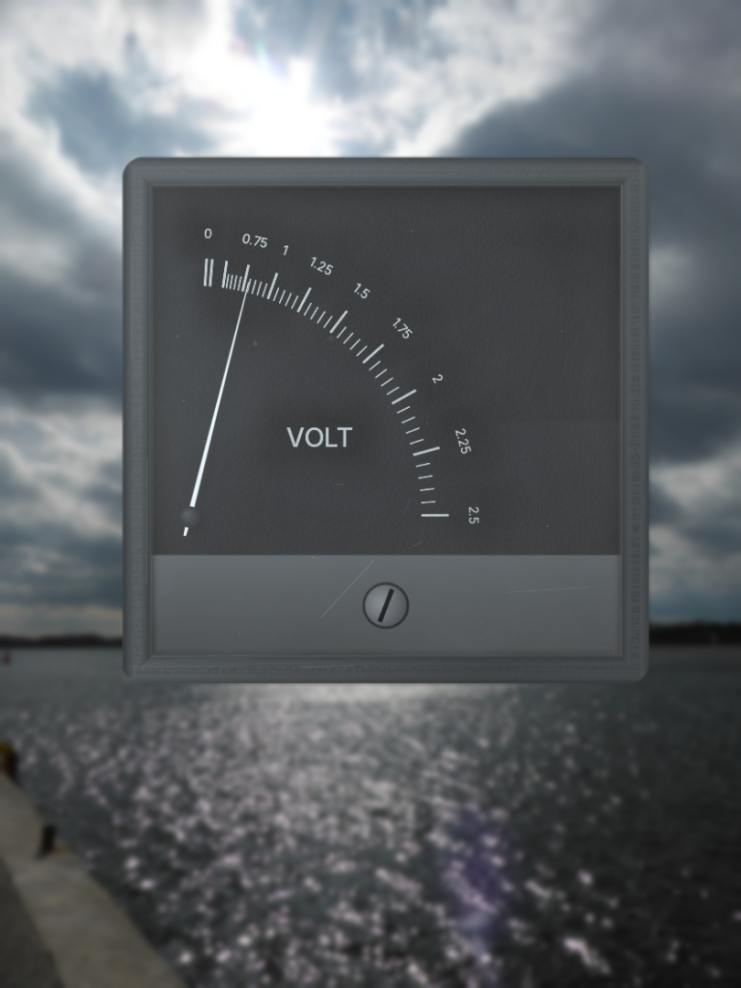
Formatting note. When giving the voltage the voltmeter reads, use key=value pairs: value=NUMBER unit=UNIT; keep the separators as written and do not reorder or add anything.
value=0.8 unit=V
